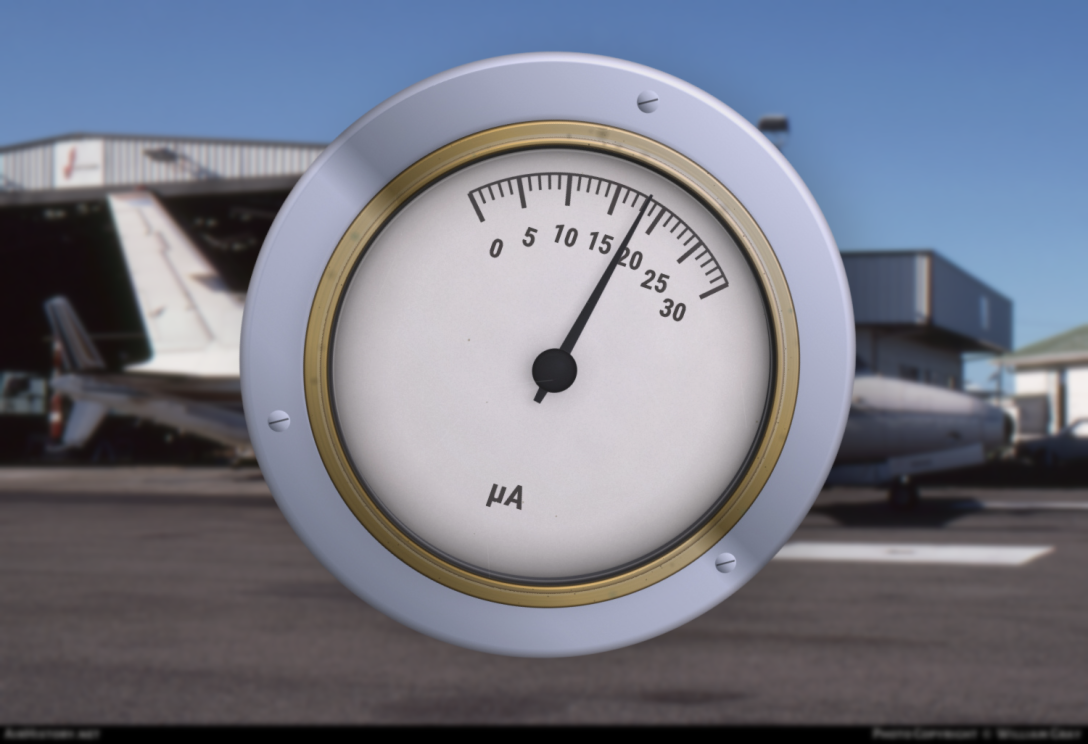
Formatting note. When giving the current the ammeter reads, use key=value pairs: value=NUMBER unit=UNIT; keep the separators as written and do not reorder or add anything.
value=18 unit=µA
